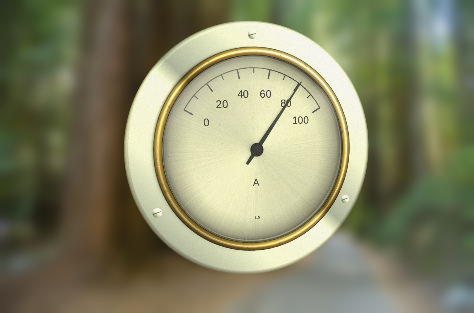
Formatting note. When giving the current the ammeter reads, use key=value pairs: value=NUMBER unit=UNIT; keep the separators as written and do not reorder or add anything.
value=80 unit=A
